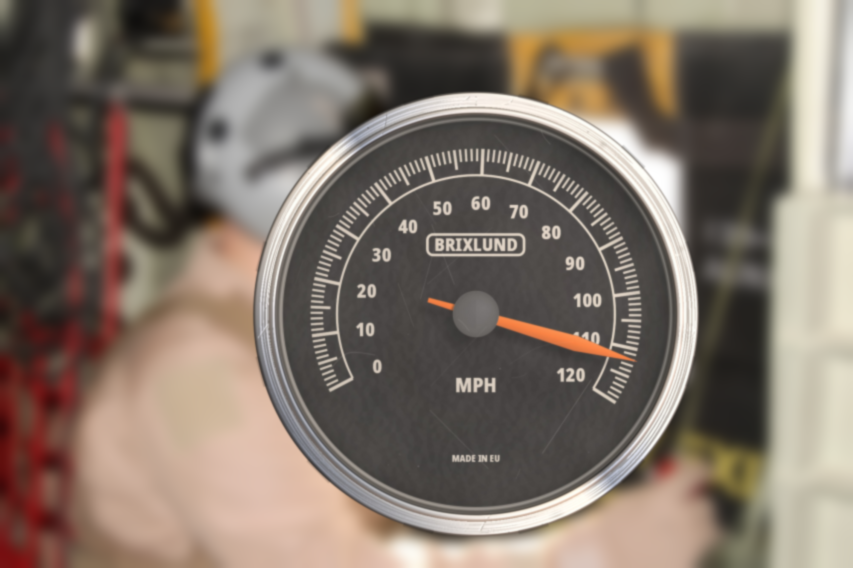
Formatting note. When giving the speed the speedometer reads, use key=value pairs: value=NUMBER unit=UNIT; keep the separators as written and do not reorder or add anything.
value=112 unit=mph
